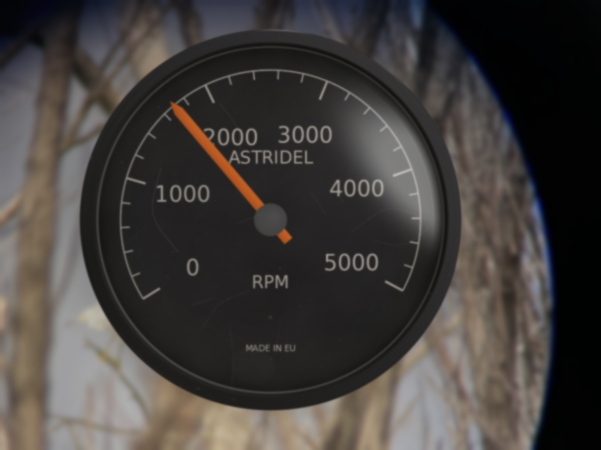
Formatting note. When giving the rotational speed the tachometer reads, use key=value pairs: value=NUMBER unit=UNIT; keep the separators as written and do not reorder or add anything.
value=1700 unit=rpm
